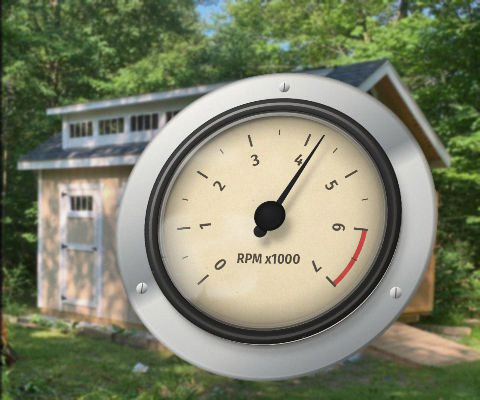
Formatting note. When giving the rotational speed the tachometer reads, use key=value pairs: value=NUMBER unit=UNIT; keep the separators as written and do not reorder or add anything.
value=4250 unit=rpm
